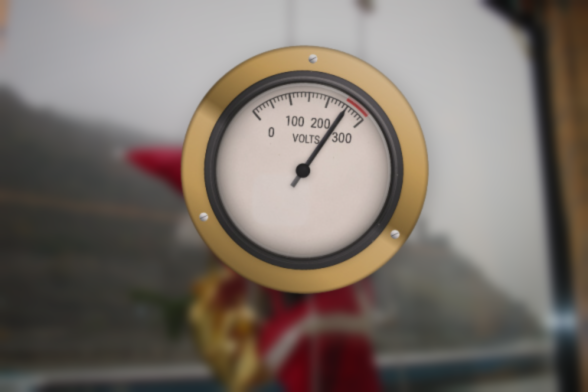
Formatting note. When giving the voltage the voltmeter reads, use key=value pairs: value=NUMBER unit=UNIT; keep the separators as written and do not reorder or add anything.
value=250 unit=V
